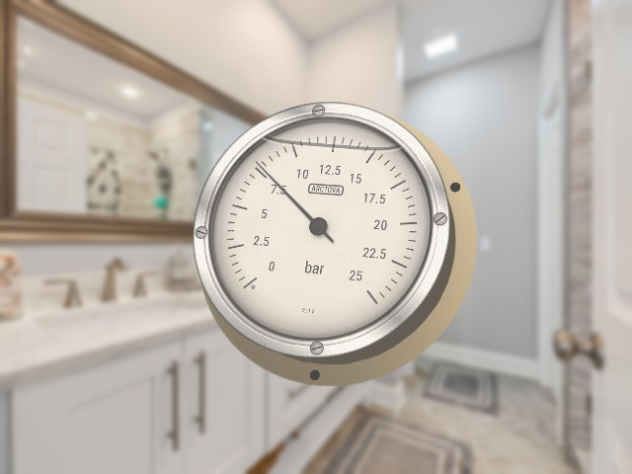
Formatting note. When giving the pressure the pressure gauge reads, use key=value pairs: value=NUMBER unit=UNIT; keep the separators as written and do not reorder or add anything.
value=7.75 unit=bar
